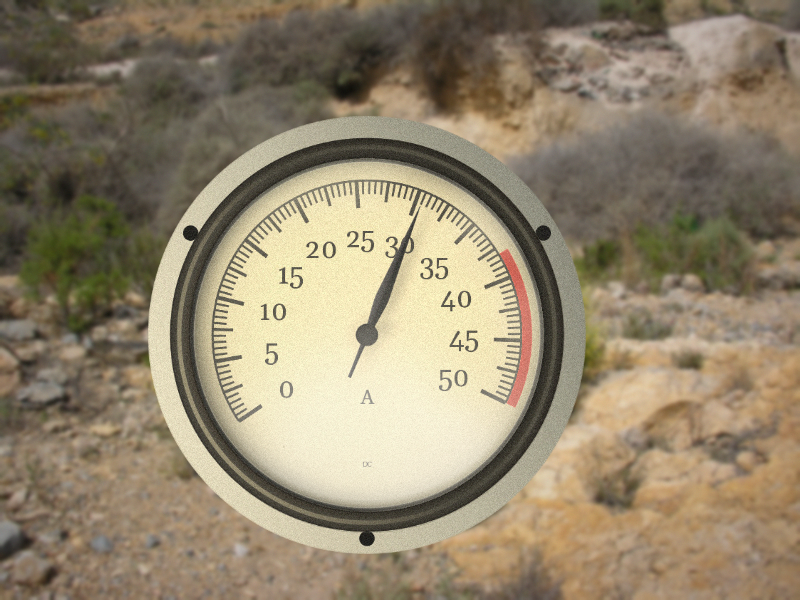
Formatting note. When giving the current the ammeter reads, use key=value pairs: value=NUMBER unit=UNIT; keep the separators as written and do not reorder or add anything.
value=30.5 unit=A
